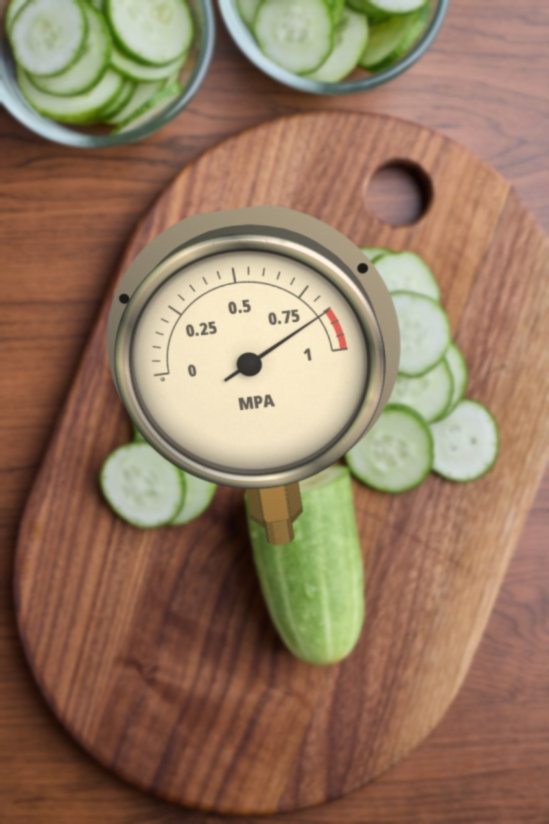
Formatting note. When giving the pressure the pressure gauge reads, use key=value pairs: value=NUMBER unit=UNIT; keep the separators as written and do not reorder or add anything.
value=0.85 unit=MPa
